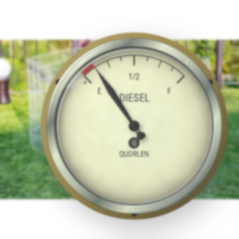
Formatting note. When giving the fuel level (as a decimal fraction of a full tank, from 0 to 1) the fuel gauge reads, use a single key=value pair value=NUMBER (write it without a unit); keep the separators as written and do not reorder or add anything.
value=0.125
